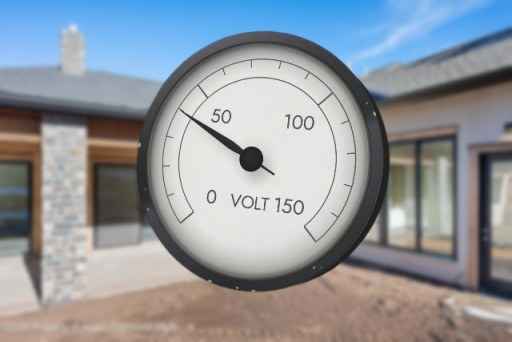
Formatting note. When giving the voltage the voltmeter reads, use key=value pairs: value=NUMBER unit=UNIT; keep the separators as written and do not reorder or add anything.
value=40 unit=V
